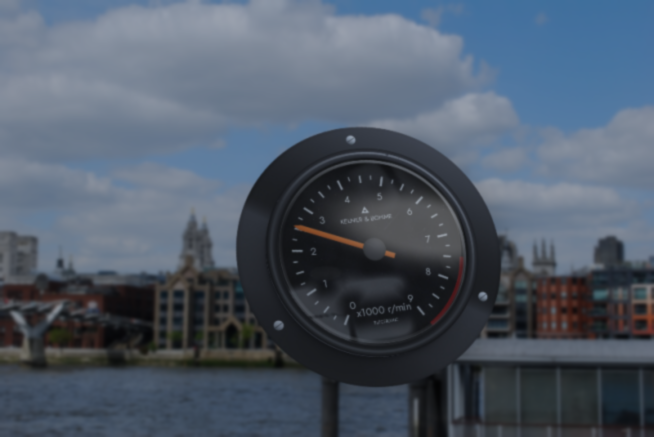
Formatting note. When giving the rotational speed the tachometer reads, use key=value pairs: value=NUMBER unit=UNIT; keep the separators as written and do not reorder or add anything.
value=2500 unit=rpm
